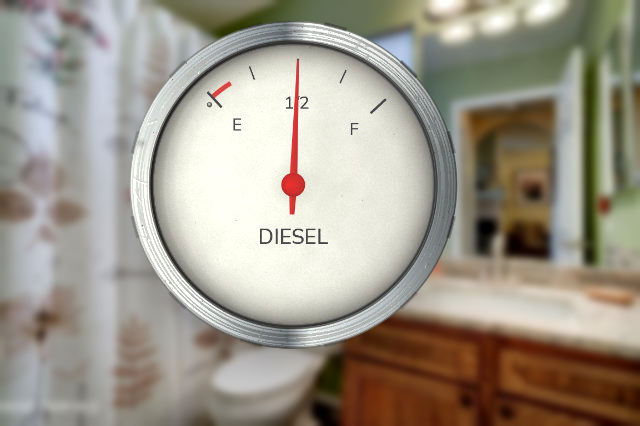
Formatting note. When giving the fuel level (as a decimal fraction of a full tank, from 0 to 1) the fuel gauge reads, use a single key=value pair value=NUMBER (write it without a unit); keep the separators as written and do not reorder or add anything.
value=0.5
